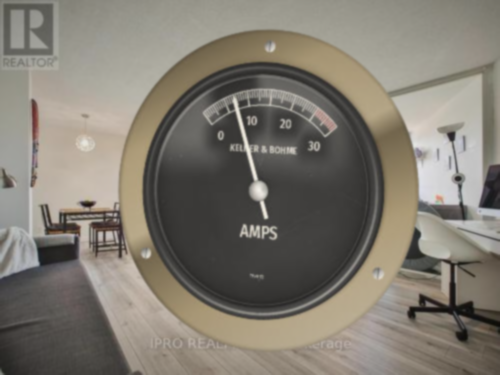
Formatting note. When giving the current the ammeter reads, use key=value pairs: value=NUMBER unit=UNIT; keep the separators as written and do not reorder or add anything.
value=7.5 unit=A
